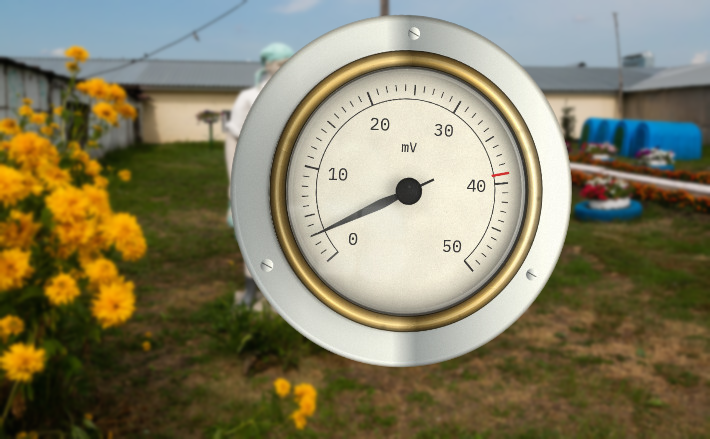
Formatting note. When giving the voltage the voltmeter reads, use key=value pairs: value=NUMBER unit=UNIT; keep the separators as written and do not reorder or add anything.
value=3 unit=mV
